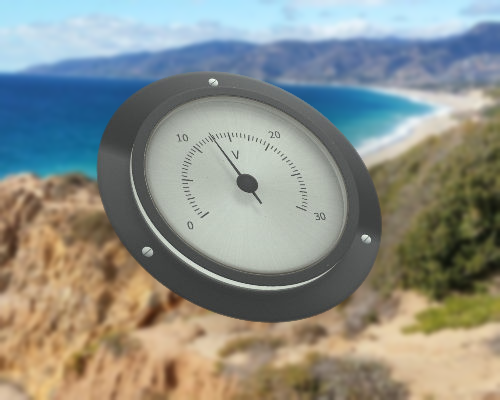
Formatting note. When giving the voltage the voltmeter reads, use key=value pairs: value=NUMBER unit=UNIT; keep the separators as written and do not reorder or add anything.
value=12.5 unit=V
